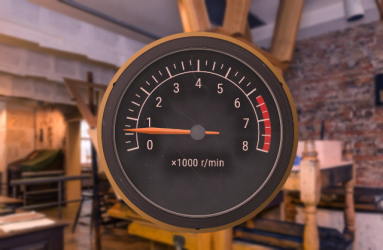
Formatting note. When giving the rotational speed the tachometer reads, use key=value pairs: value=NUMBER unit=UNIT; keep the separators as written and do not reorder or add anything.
value=625 unit=rpm
